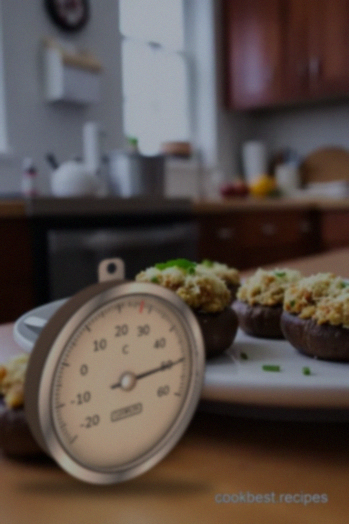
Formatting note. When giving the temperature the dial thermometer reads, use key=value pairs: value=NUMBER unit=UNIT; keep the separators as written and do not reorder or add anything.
value=50 unit=°C
